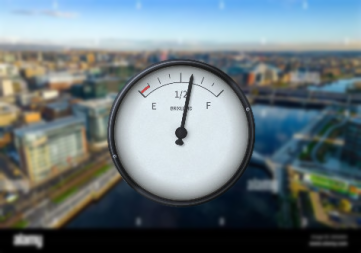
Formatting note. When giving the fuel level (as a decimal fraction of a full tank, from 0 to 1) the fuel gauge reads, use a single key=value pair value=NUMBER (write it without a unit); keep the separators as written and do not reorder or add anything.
value=0.625
